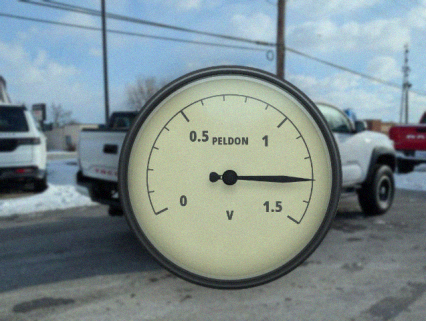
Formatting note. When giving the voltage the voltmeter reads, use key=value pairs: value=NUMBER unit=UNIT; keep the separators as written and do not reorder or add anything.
value=1.3 unit=V
